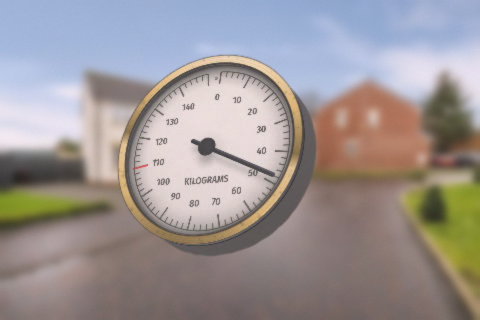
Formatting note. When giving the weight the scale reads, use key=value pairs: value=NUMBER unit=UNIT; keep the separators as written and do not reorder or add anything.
value=48 unit=kg
